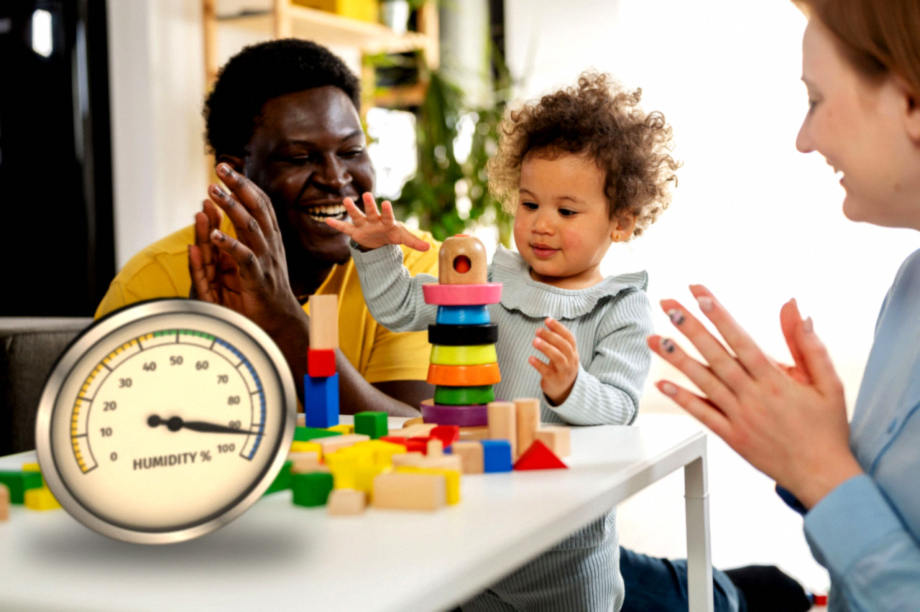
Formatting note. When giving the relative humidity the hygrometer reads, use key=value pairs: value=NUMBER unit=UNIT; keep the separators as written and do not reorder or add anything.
value=92 unit=%
